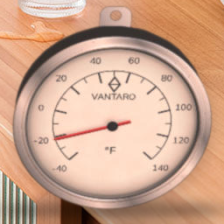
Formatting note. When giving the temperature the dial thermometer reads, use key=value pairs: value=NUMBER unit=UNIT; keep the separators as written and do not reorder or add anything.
value=-20 unit=°F
